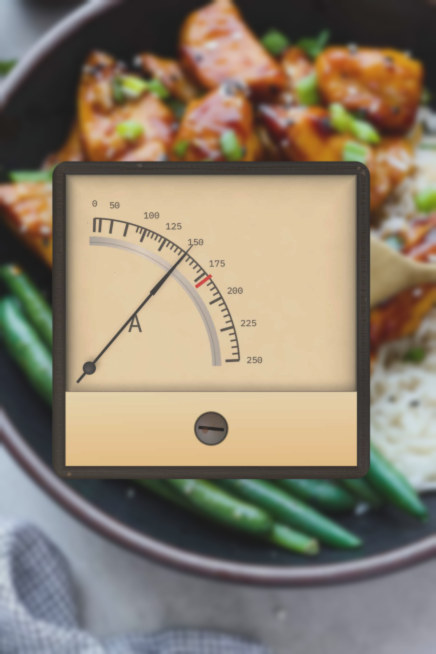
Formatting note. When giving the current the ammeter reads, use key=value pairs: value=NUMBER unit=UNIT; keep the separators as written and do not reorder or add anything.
value=150 unit=A
